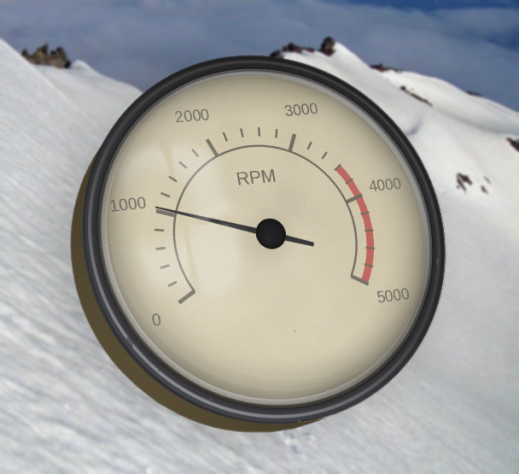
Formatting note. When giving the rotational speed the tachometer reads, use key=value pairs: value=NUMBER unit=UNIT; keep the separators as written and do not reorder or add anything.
value=1000 unit=rpm
